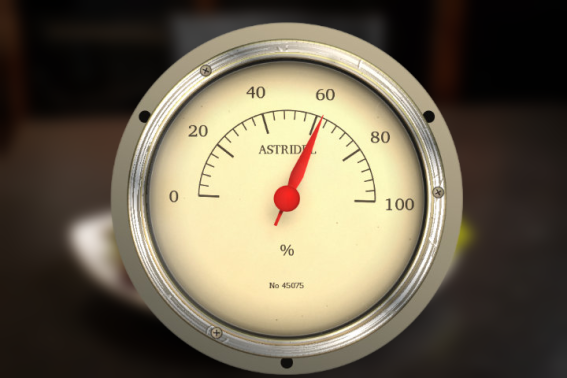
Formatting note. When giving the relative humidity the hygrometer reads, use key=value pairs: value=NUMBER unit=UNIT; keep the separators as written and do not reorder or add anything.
value=62 unit=%
